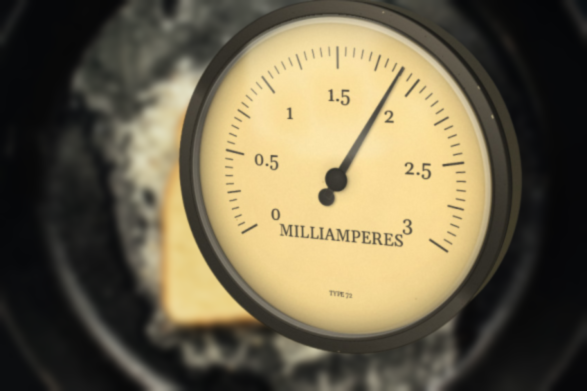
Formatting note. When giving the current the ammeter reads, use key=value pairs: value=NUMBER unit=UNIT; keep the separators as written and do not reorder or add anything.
value=1.9 unit=mA
